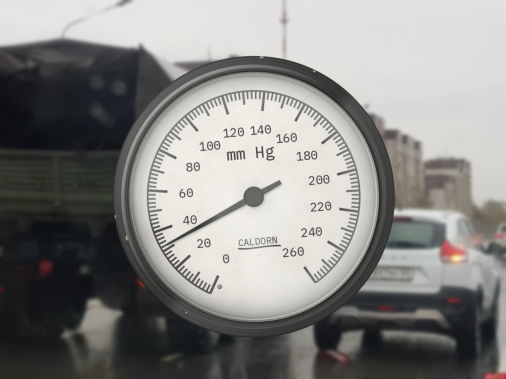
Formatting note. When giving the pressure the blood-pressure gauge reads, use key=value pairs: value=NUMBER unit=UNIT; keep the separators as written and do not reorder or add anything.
value=32 unit=mmHg
